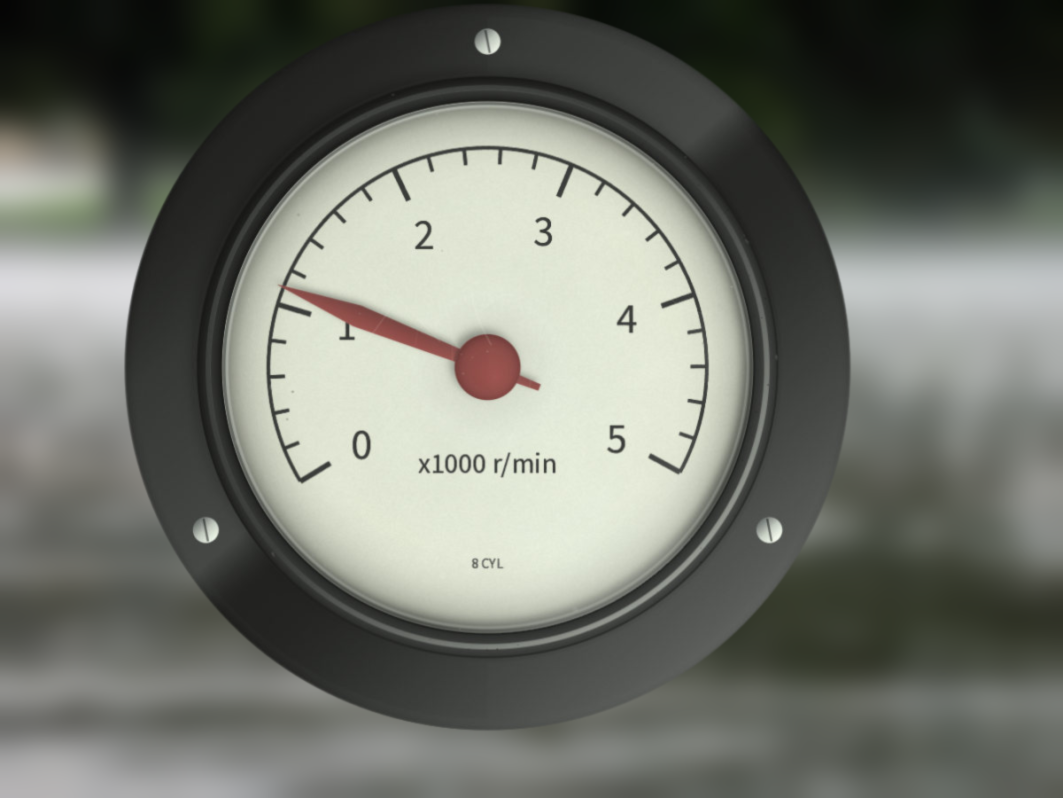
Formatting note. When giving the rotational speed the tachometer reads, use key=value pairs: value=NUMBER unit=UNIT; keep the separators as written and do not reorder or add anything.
value=1100 unit=rpm
